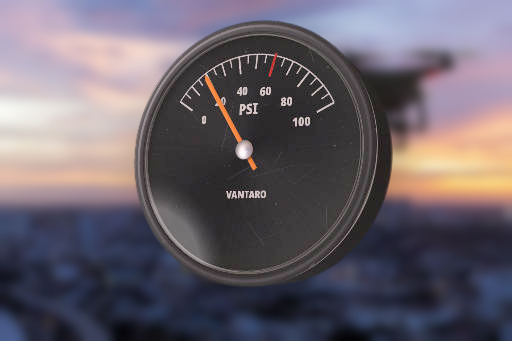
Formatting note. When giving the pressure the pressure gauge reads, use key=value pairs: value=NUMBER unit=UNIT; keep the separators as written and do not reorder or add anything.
value=20 unit=psi
